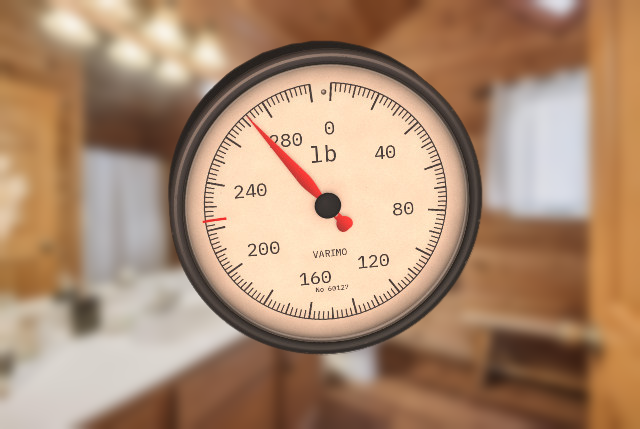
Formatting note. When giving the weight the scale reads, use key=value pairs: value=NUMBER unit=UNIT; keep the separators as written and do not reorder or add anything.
value=272 unit=lb
